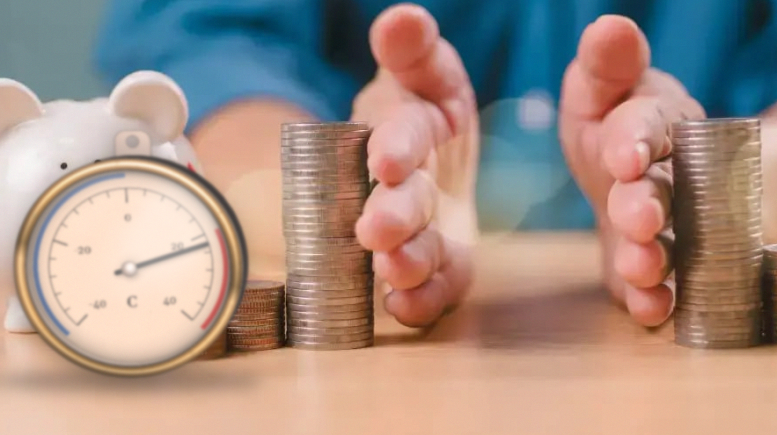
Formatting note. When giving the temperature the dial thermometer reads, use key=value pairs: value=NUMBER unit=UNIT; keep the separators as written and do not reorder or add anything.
value=22 unit=°C
